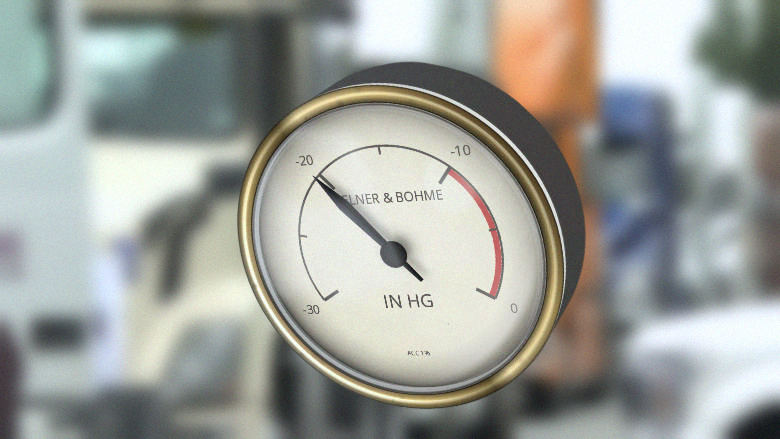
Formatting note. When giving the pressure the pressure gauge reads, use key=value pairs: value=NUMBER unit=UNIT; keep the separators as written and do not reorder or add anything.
value=-20 unit=inHg
